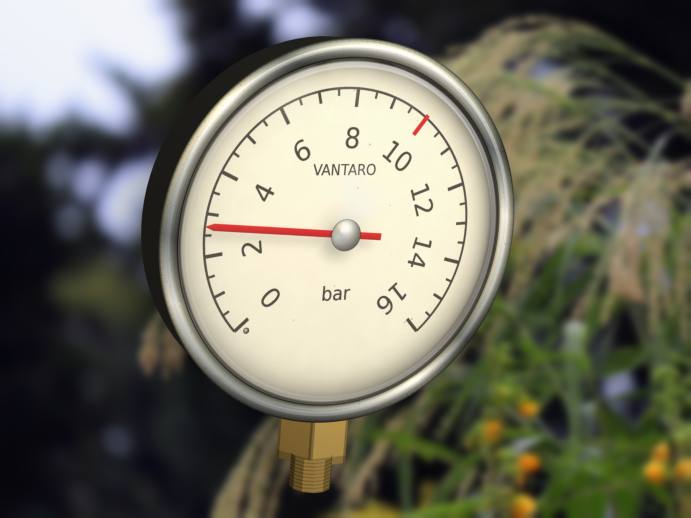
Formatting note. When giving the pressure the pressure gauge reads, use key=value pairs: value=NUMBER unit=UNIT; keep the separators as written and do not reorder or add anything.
value=2.75 unit=bar
